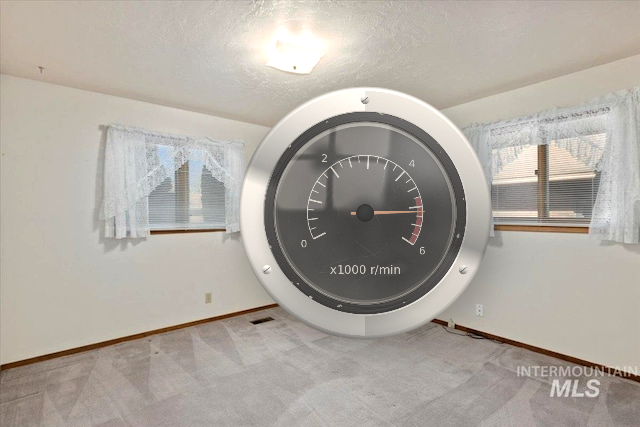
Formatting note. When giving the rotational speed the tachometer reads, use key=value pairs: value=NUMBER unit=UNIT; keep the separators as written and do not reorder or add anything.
value=5125 unit=rpm
